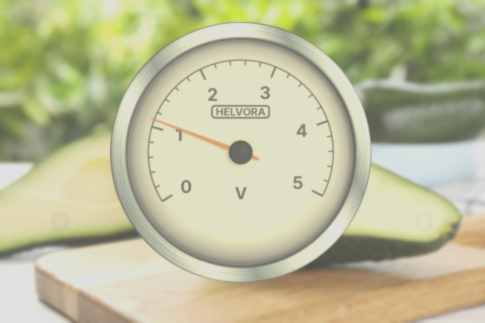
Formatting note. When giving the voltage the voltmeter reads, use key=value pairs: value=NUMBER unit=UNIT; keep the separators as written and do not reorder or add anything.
value=1.1 unit=V
